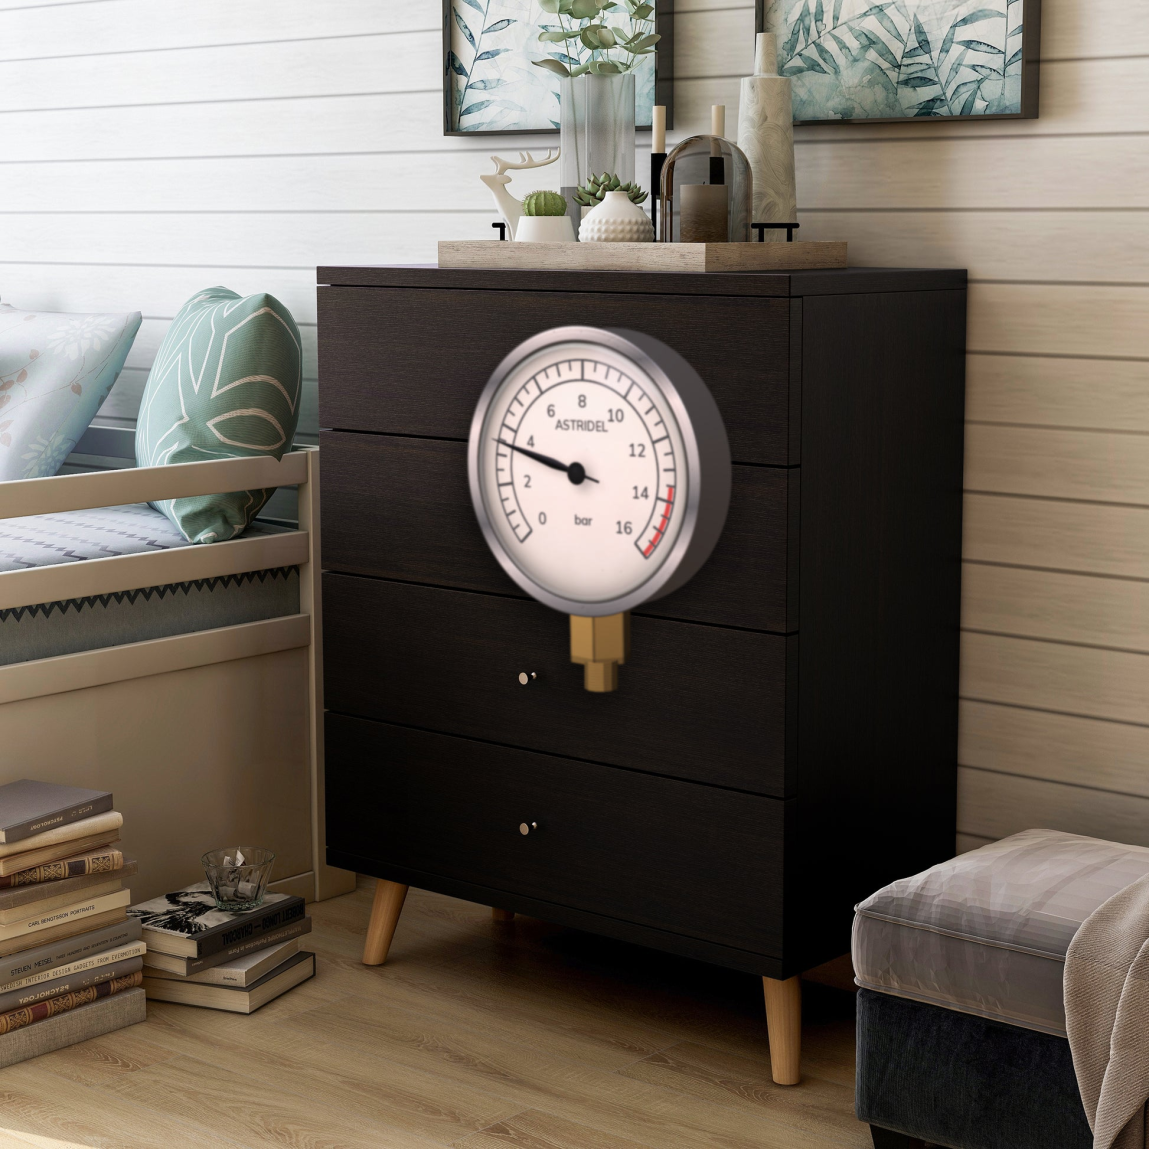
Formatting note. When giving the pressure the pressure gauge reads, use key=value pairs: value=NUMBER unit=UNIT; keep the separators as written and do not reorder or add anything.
value=3.5 unit=bar
